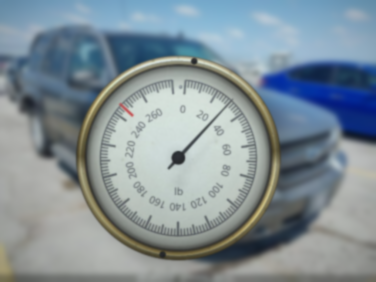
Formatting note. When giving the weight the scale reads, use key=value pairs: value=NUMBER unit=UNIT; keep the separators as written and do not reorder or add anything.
value=30 unit=lb
